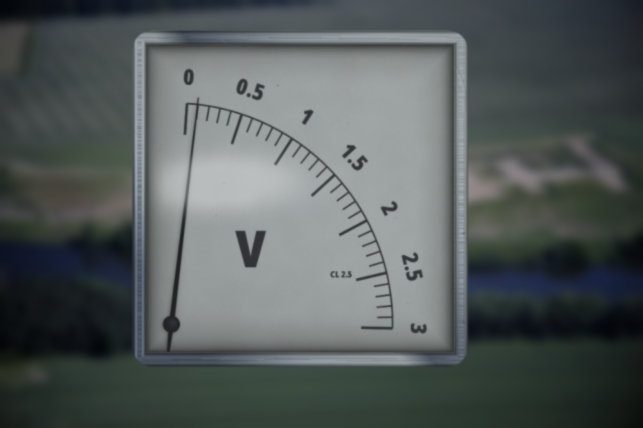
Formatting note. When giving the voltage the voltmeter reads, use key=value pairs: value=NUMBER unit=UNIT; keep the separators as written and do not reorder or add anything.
value=0.1 unit=V
